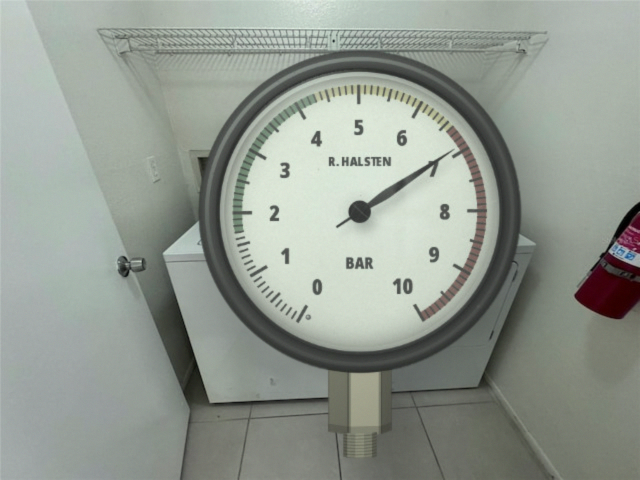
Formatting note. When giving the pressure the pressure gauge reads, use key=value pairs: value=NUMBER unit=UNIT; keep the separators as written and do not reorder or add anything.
value=6.9 unit=bar
